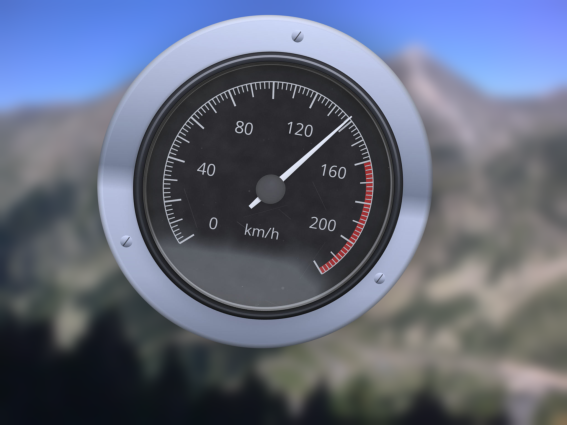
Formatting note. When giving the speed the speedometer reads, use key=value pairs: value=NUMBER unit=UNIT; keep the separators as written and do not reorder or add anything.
value=138 unit=km/h
